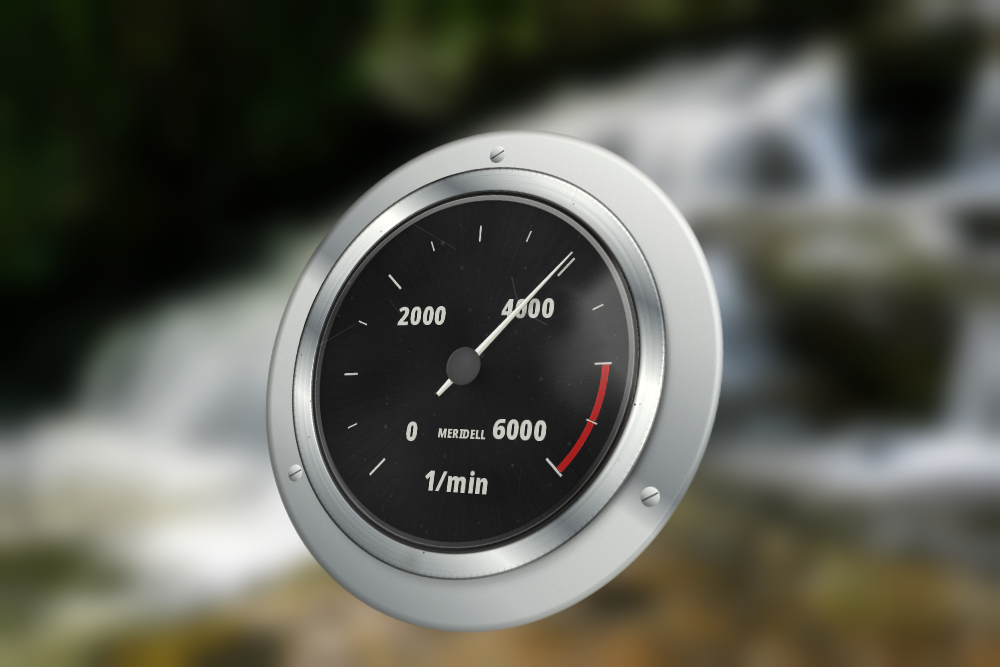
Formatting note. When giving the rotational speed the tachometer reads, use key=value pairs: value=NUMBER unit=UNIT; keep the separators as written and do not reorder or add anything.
value=4000 unit=rpm
